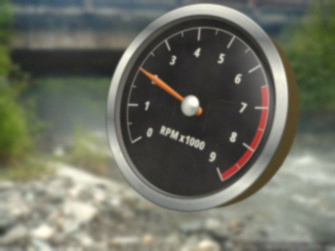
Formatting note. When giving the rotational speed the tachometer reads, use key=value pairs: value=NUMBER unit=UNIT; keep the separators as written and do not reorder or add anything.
value=2000 unit=rpm
